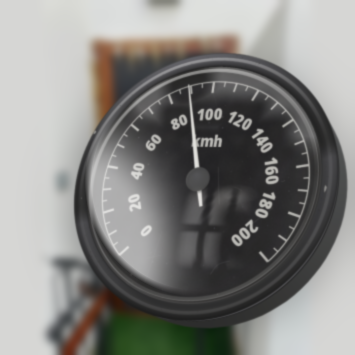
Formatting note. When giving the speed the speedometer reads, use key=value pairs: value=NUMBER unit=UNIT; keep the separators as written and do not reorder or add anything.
value=90 unit=km/h
